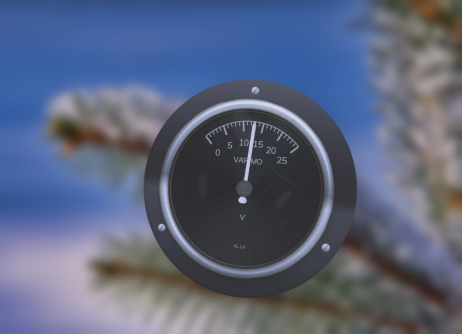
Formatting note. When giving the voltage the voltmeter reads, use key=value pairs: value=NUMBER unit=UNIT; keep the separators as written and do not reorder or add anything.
value=13 unit=V
